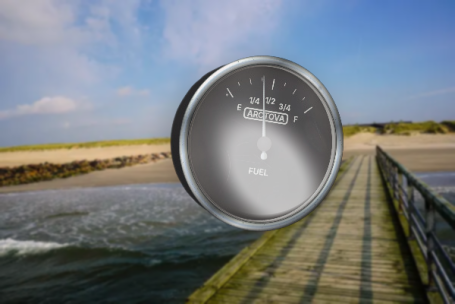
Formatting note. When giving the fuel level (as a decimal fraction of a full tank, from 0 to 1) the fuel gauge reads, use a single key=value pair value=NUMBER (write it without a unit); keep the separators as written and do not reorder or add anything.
value=0.375
